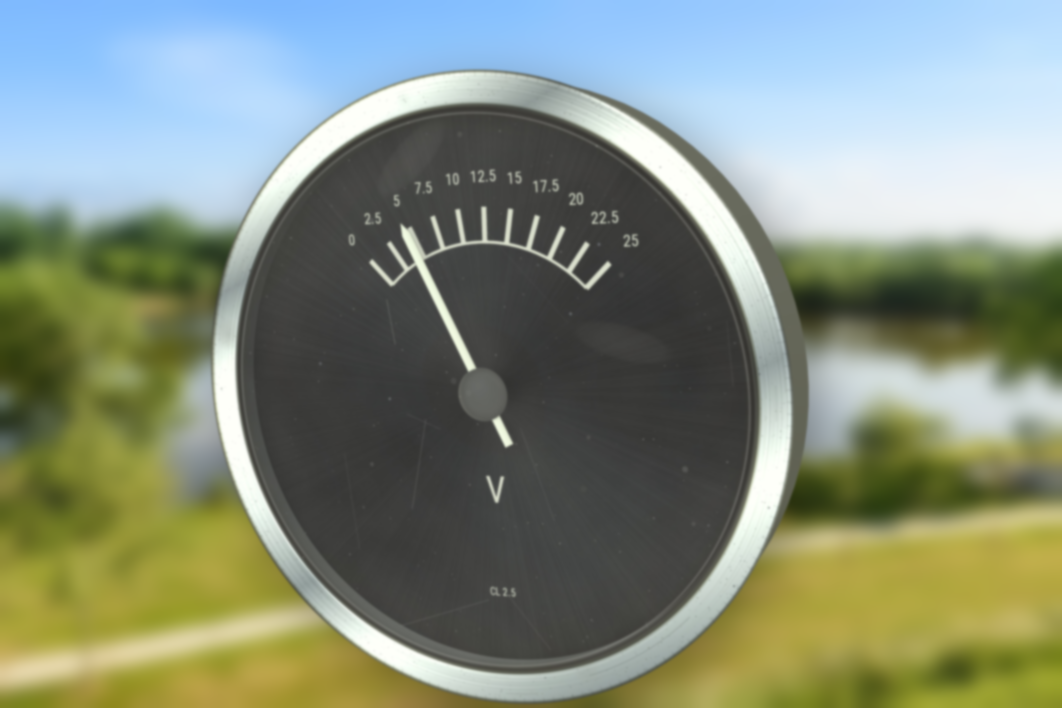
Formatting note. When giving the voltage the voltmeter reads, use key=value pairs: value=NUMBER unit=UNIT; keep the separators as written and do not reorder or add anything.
value=5 unit=V
